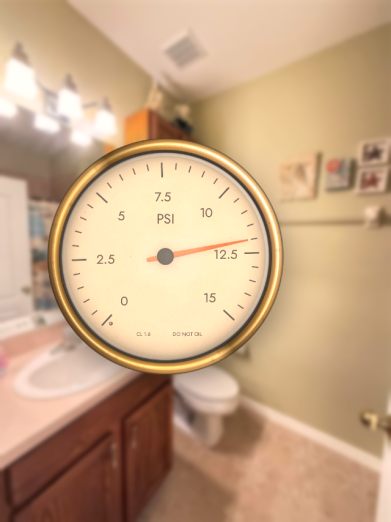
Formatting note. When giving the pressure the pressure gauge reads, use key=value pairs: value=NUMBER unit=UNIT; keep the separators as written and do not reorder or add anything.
value=12 unit=psi
